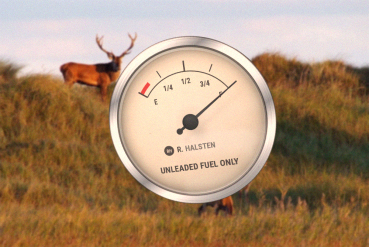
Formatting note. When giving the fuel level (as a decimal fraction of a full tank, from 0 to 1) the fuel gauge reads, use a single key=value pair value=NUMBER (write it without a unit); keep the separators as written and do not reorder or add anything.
value=1
